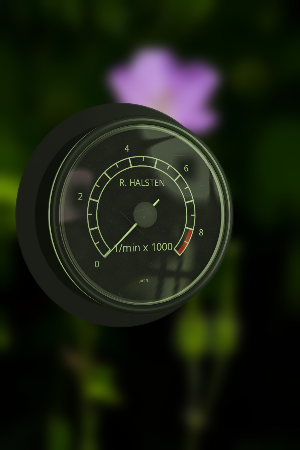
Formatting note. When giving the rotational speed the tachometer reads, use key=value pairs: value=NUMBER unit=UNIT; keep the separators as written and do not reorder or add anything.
value=0 unit=rpm
